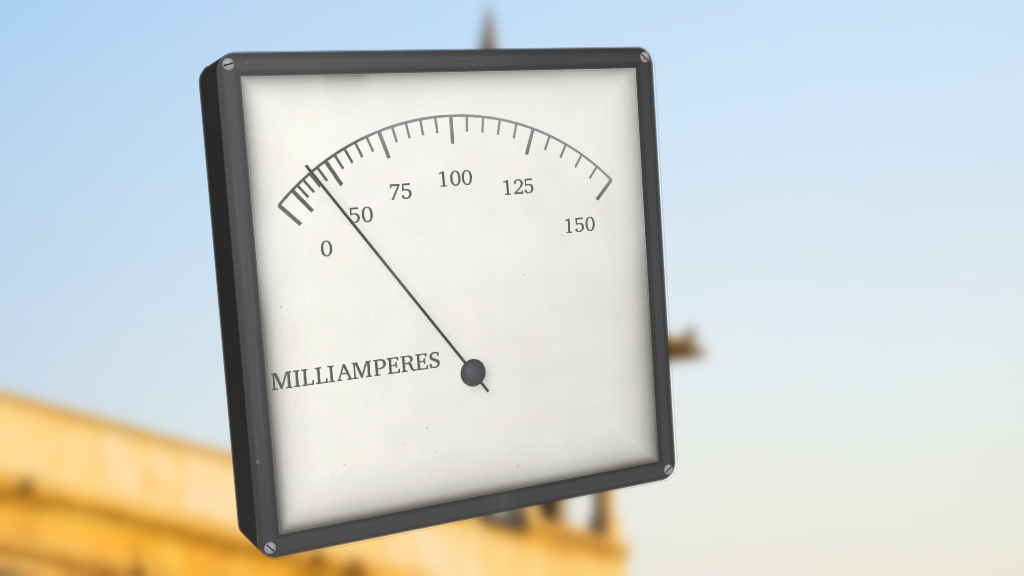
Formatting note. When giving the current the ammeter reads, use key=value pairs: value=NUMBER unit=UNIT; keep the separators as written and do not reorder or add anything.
value=40 unit=mA
